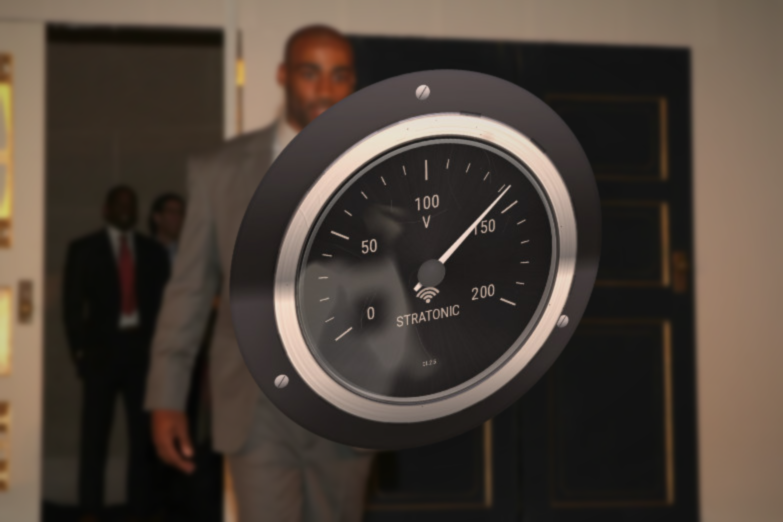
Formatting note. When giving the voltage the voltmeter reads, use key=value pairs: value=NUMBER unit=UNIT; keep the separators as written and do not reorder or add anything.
value=140 unit=V
